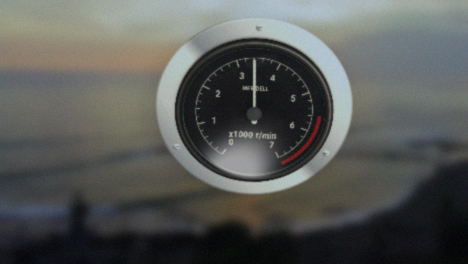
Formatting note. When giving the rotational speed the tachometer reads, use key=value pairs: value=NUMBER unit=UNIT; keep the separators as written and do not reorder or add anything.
value=3400 unit=rpm
